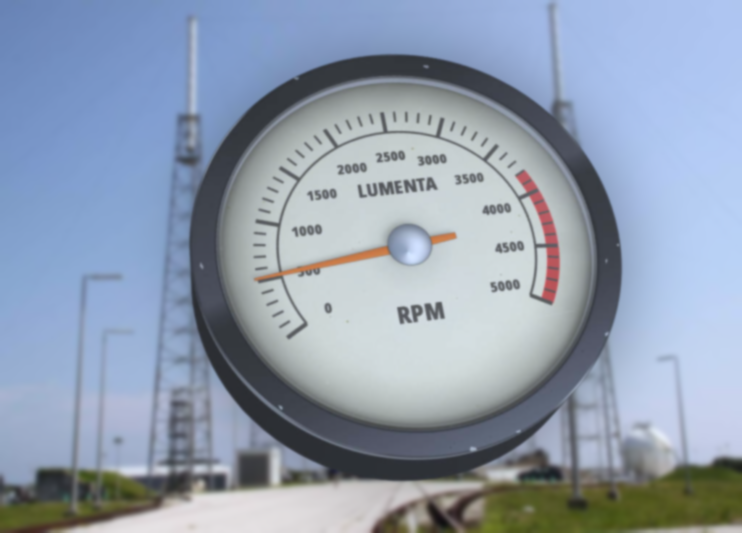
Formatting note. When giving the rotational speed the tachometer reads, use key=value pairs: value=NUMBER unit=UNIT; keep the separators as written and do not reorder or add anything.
value=500 unit=rpm
